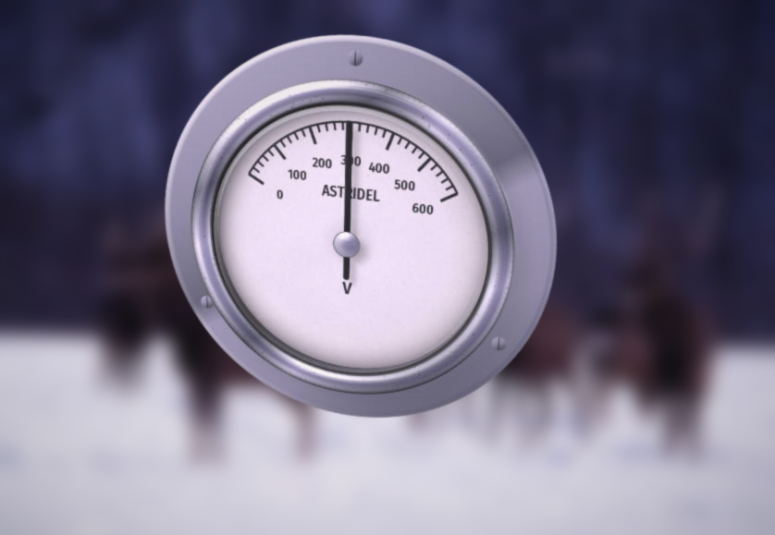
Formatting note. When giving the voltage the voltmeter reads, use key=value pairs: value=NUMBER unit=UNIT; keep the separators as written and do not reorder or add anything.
value=300 unit=V
